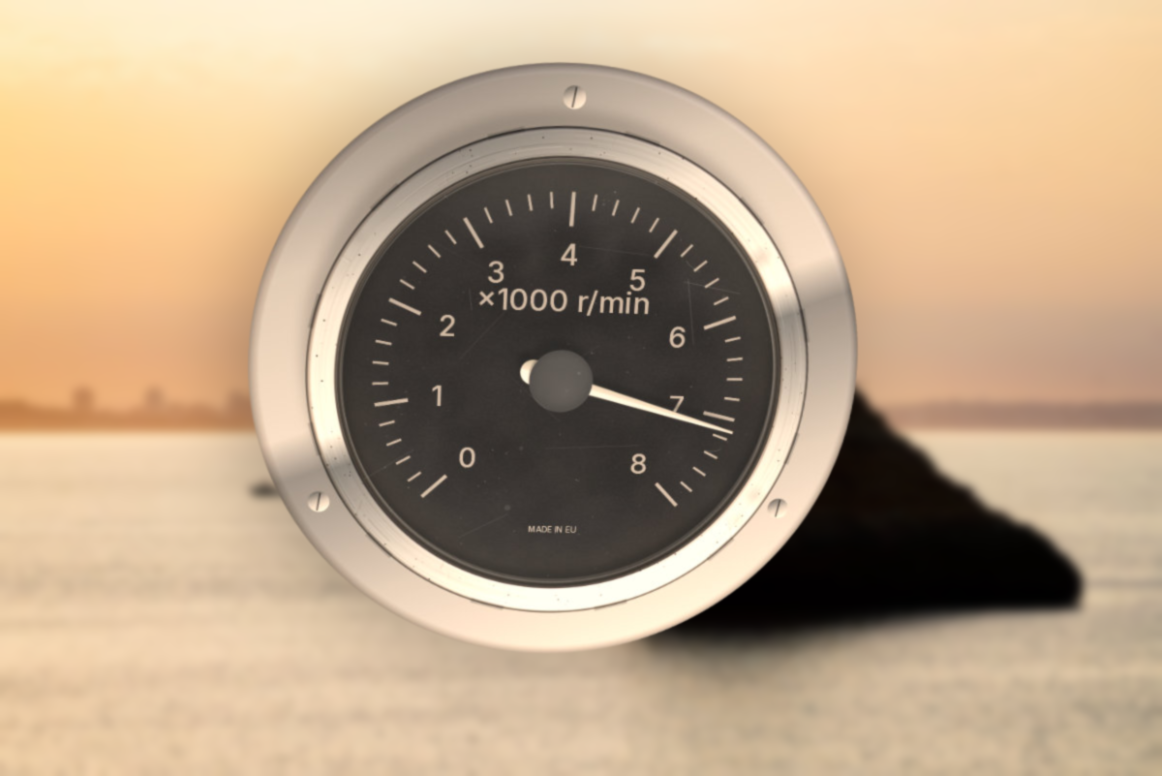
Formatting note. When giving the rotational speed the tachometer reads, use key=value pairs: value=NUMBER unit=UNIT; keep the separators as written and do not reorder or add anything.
value=7100 unit=rpm
